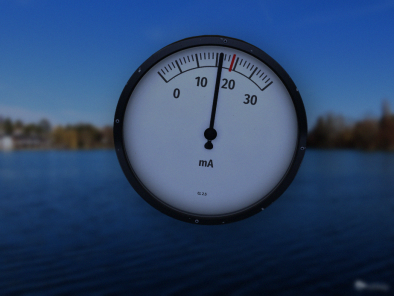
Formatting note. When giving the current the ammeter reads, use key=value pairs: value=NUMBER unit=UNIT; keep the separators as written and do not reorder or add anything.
value=16 unit=mA
